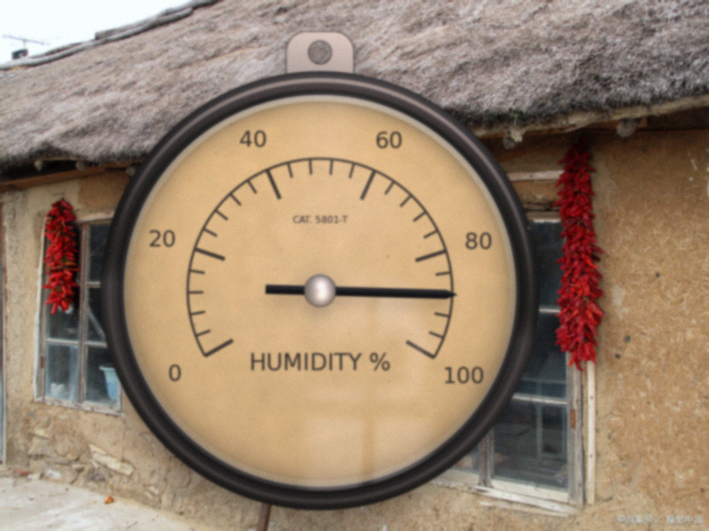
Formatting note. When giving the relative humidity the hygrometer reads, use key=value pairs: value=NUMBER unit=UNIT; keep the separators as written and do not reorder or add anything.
value=88 unit=%
